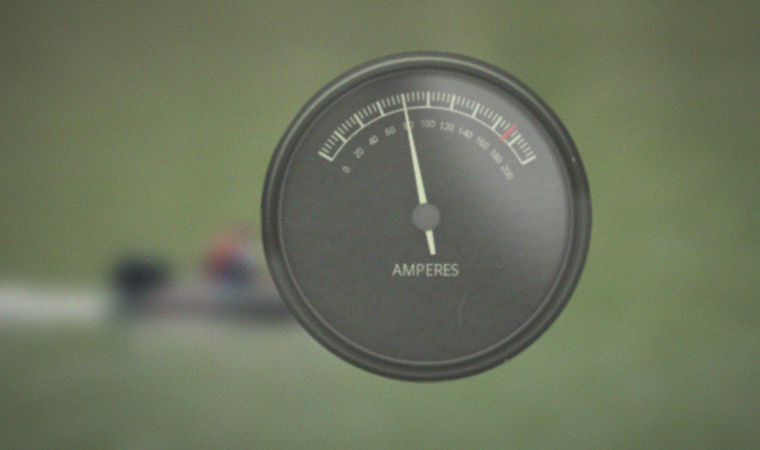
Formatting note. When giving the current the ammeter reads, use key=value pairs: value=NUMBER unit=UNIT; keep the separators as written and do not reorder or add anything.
value=80 unit=A
